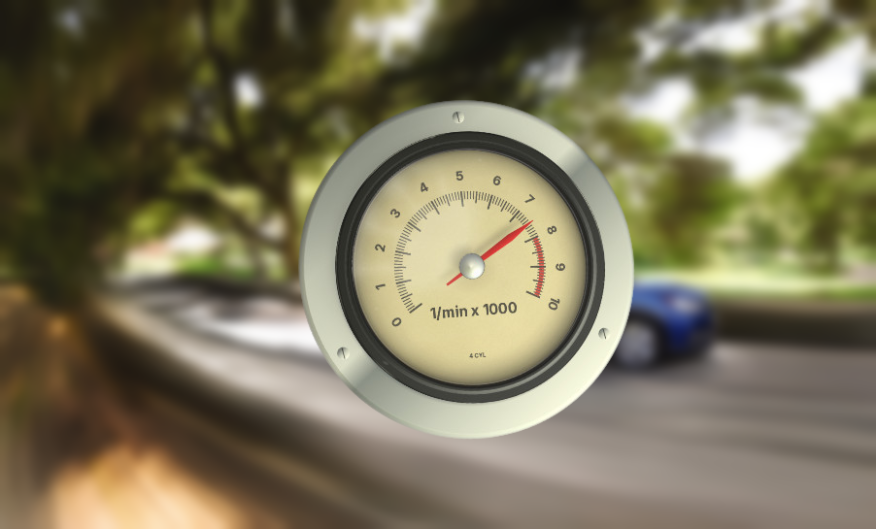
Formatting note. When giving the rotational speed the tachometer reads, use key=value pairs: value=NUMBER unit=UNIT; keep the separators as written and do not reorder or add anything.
value=7500 unit=rpm
